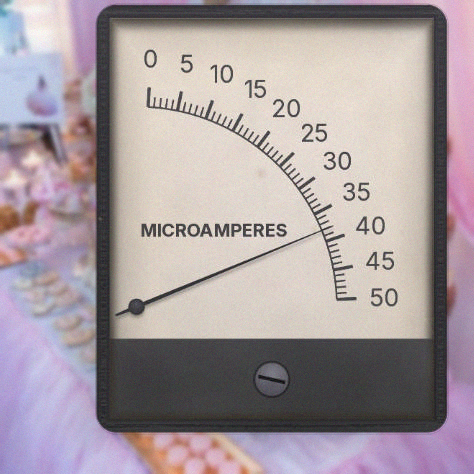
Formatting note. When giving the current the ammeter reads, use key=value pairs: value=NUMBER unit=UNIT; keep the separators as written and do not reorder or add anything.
value=38 unit=µA
